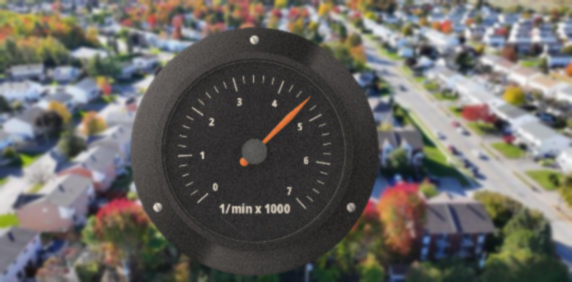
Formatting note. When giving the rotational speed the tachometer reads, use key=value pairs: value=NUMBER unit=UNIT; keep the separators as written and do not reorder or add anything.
value=4600 unit=rpm
